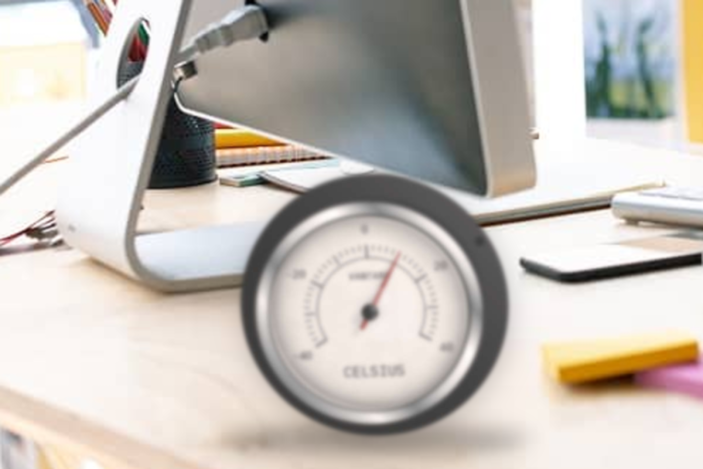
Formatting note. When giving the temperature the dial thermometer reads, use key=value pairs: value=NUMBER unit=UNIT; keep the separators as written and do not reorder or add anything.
value=10 unit=°C
